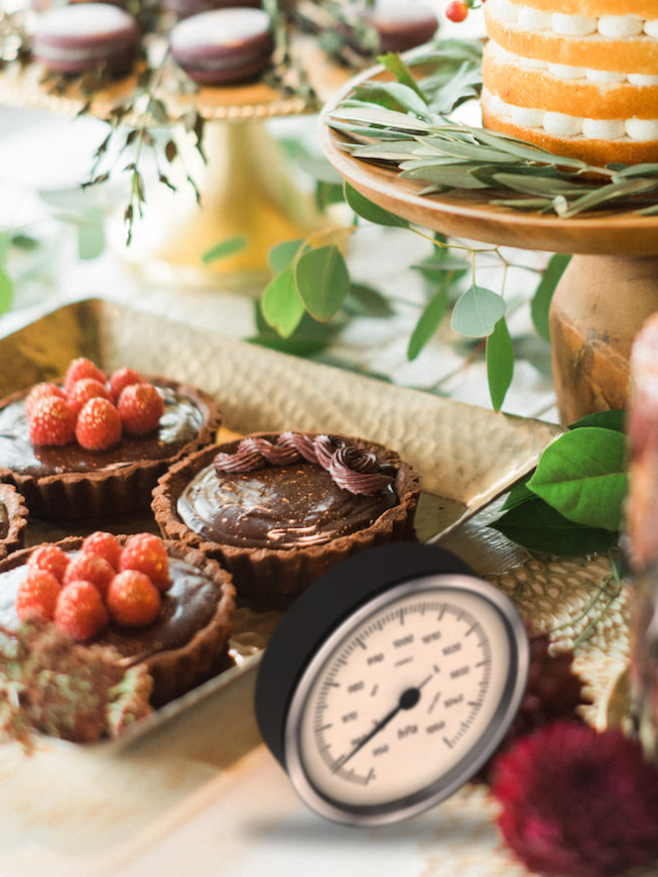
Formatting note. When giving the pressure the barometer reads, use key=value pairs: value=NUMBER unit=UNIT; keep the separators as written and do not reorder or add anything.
value=960 unit=hPa
